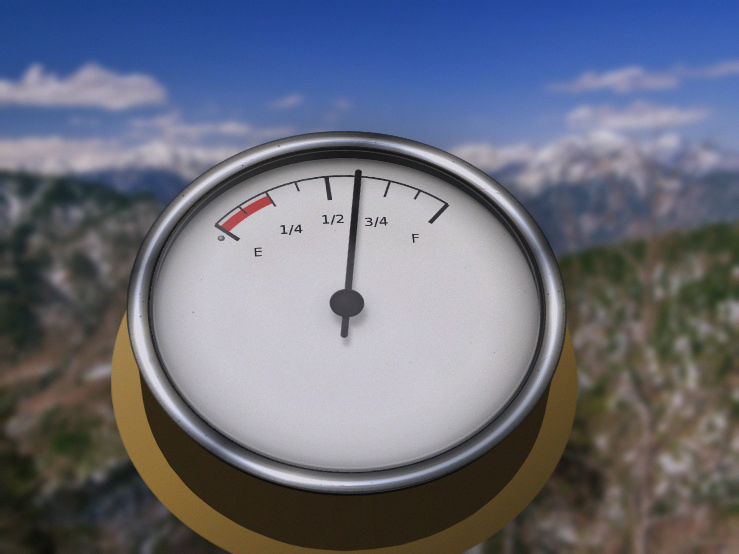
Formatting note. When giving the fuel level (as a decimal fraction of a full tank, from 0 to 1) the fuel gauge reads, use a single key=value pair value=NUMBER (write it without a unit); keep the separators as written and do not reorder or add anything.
value=0.625
